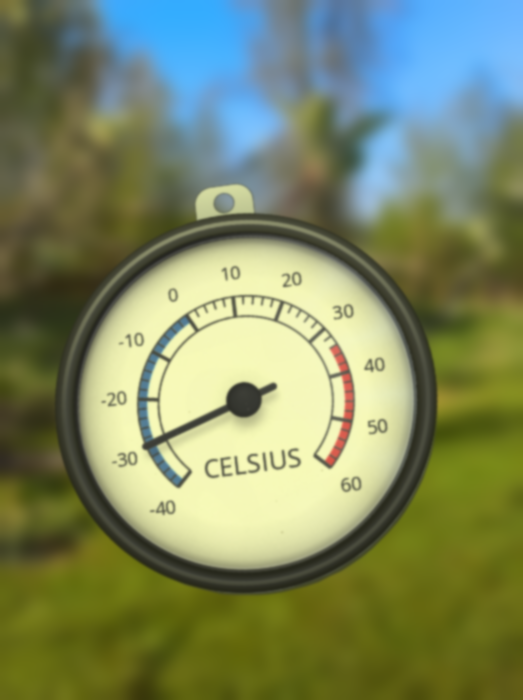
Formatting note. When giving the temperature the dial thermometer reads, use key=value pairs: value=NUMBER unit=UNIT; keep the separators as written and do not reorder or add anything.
value=-30 unit=°C
